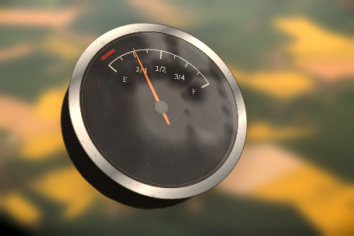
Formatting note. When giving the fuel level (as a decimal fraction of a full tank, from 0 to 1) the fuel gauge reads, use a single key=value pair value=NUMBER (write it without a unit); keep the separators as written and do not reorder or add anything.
value=0.25
